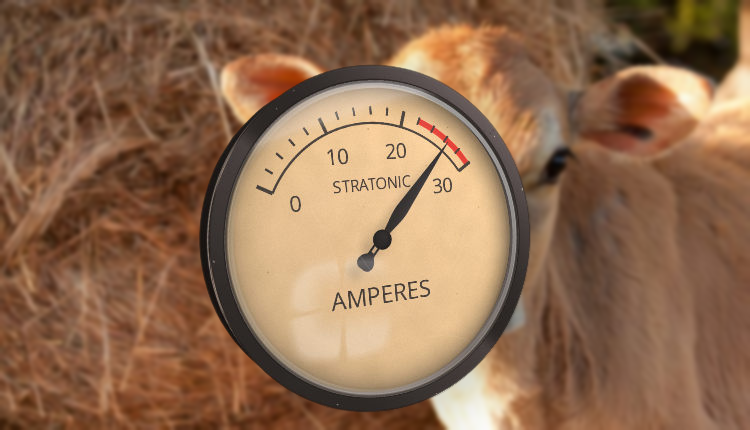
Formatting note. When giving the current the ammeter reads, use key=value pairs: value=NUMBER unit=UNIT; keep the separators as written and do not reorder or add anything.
value=26 unit=A
